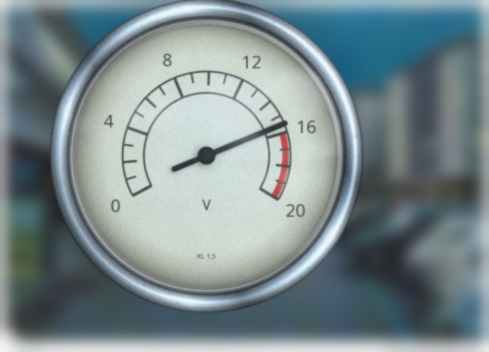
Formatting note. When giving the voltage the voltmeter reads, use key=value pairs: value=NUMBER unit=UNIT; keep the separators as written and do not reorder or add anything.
value=15.5 unit=V
